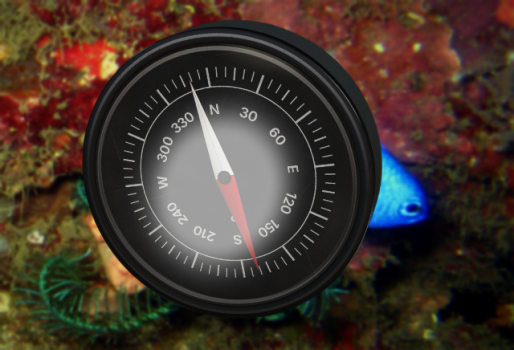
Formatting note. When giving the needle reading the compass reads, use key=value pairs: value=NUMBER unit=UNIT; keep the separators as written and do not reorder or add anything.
value=170 unit=°
